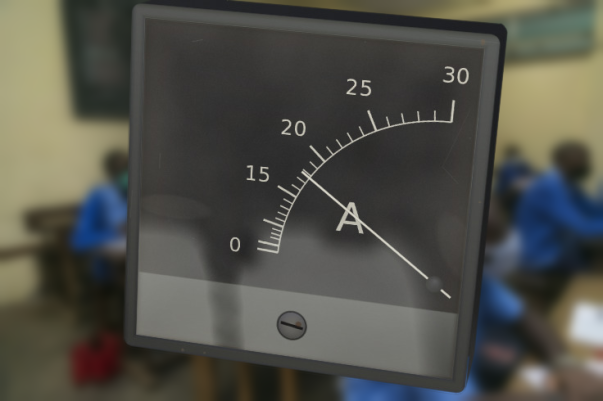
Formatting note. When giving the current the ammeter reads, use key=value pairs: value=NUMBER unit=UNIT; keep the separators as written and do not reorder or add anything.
value=18 unit=A
